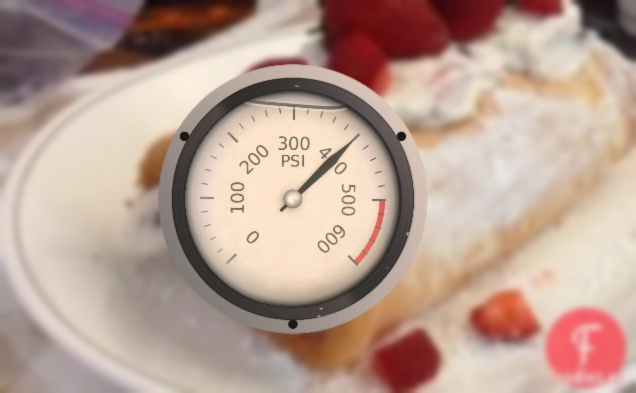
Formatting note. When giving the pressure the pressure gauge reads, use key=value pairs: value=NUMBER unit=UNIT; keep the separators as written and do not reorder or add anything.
value=400 unit=psi
